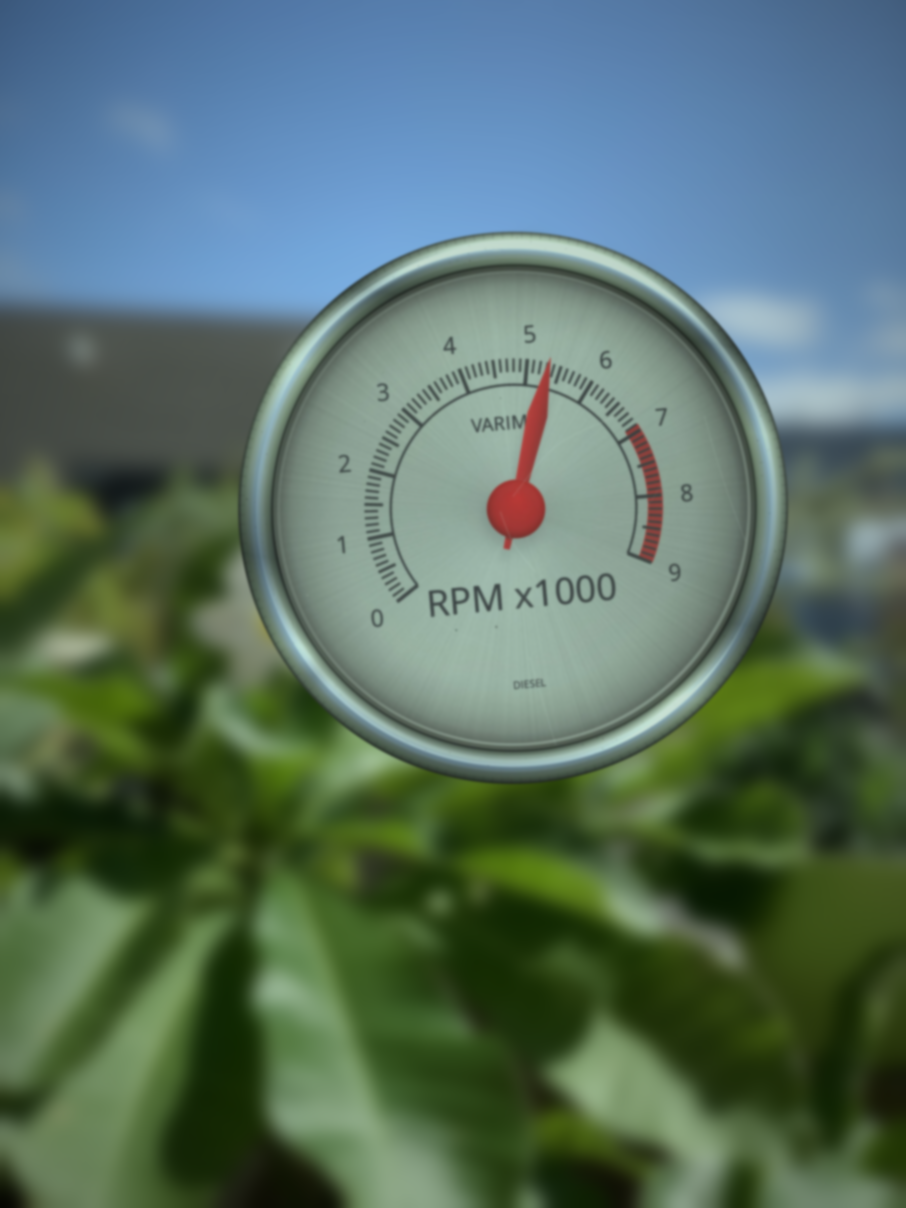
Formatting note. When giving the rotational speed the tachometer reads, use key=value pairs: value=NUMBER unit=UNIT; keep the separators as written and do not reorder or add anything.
value=5300 unit=rpm
